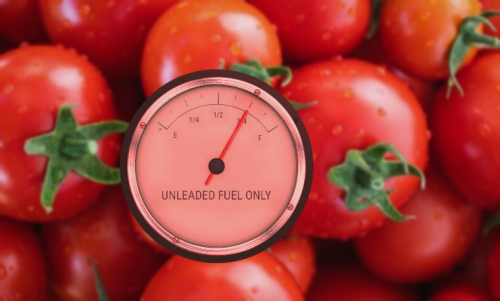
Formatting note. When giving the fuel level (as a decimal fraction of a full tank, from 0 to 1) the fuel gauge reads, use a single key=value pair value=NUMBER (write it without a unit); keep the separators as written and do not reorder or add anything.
value=0.75
